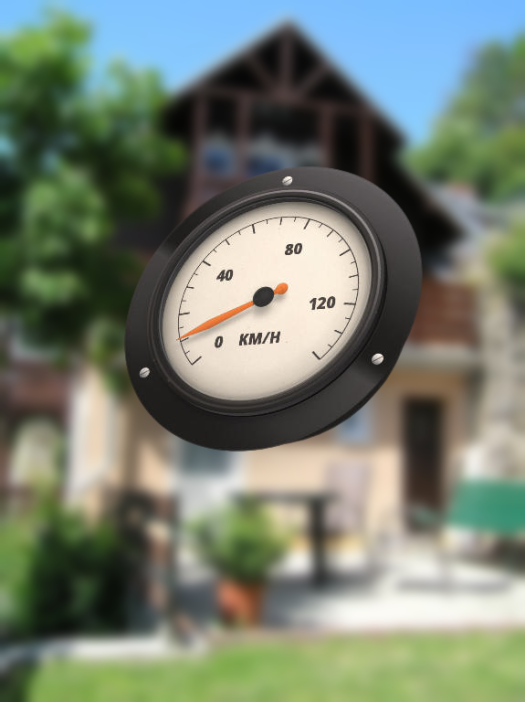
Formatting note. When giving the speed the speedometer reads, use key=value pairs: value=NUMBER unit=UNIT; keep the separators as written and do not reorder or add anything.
value=10 unit=km/h
